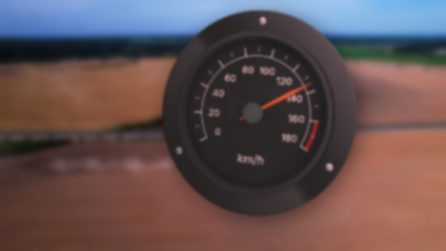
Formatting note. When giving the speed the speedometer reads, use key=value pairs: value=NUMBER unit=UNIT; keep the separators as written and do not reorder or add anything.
value=135 unit=km/h
